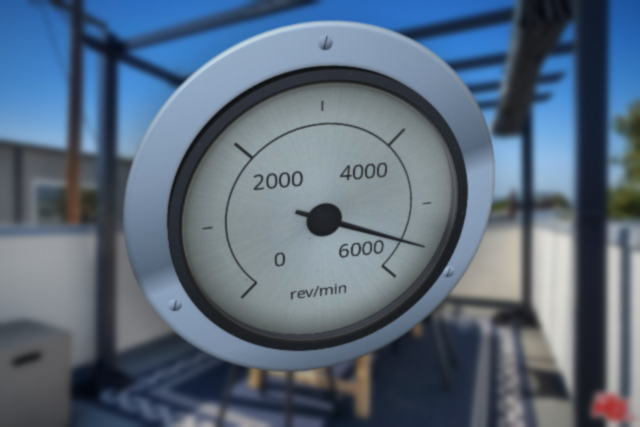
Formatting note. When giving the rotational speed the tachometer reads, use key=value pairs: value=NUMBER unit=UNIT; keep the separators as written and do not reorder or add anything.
value=5500 unit=rpm
